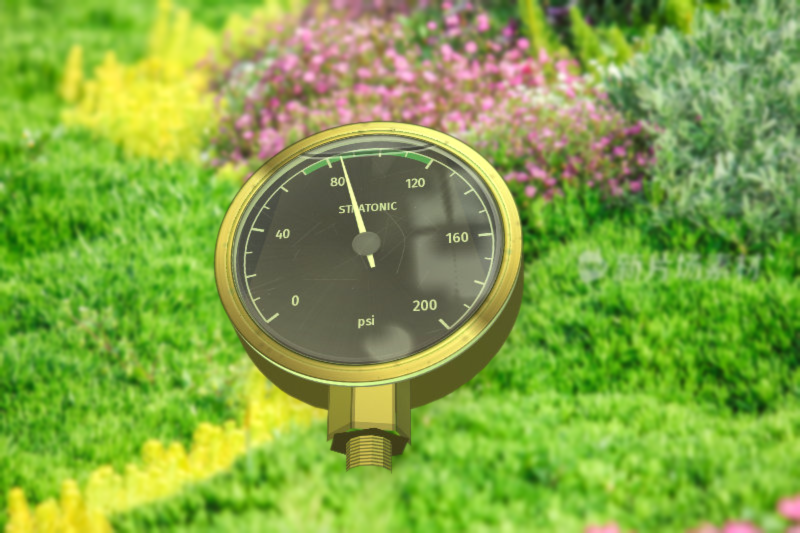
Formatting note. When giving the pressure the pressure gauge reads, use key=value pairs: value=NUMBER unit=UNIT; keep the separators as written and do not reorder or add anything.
value=85 unit=psi
